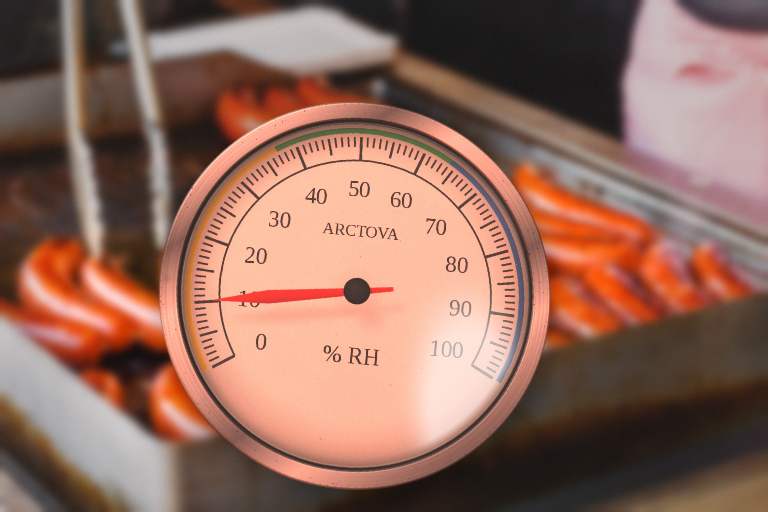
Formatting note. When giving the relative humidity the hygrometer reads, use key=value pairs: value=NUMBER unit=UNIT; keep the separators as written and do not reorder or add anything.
value=10 unit=%
